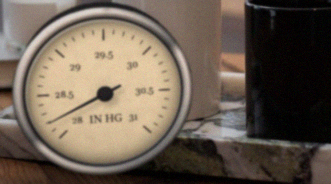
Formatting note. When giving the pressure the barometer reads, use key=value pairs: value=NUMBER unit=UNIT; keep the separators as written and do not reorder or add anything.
value=28.2 unit=inHg
